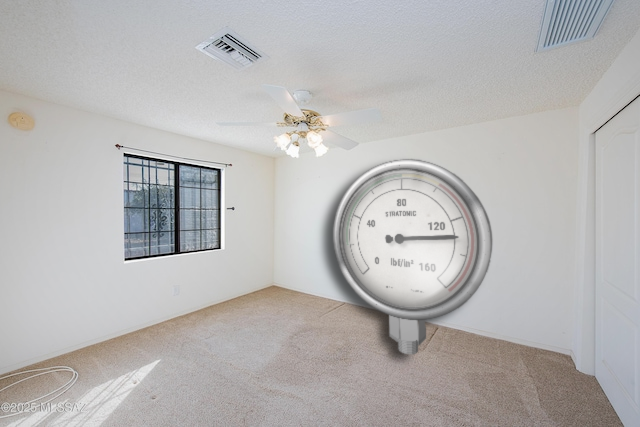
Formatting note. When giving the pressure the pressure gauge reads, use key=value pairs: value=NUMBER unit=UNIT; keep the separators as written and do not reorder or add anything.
value=130 unit=psi
